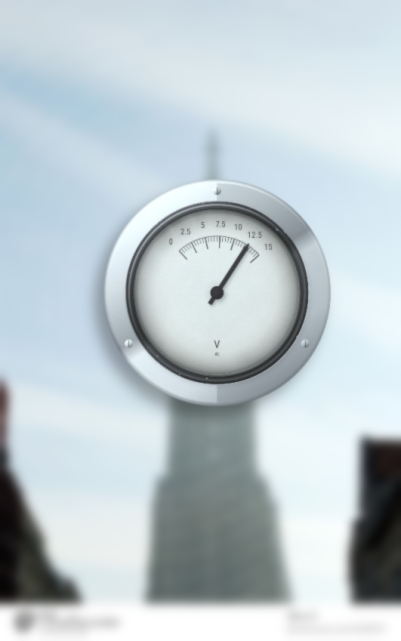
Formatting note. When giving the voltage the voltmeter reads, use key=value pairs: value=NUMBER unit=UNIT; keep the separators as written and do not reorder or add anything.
value=12.5 unit=V
